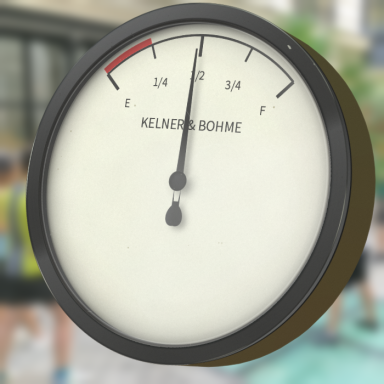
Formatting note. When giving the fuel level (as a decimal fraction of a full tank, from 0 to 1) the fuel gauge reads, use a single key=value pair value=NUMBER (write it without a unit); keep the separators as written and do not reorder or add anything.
value=0.5
